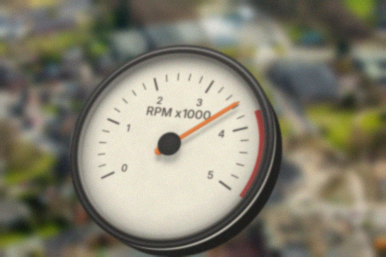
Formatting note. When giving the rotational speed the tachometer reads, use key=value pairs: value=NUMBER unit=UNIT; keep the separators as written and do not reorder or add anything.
value=3600 unit=rpm
